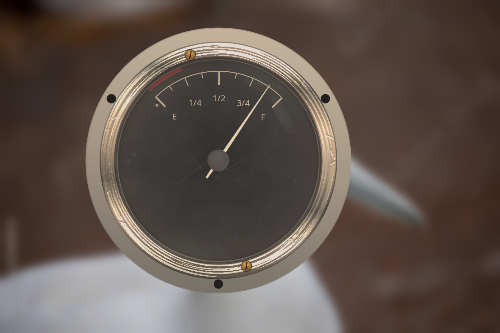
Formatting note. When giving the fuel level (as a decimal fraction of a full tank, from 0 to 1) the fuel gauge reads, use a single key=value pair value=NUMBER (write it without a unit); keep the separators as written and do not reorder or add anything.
value=0.875
